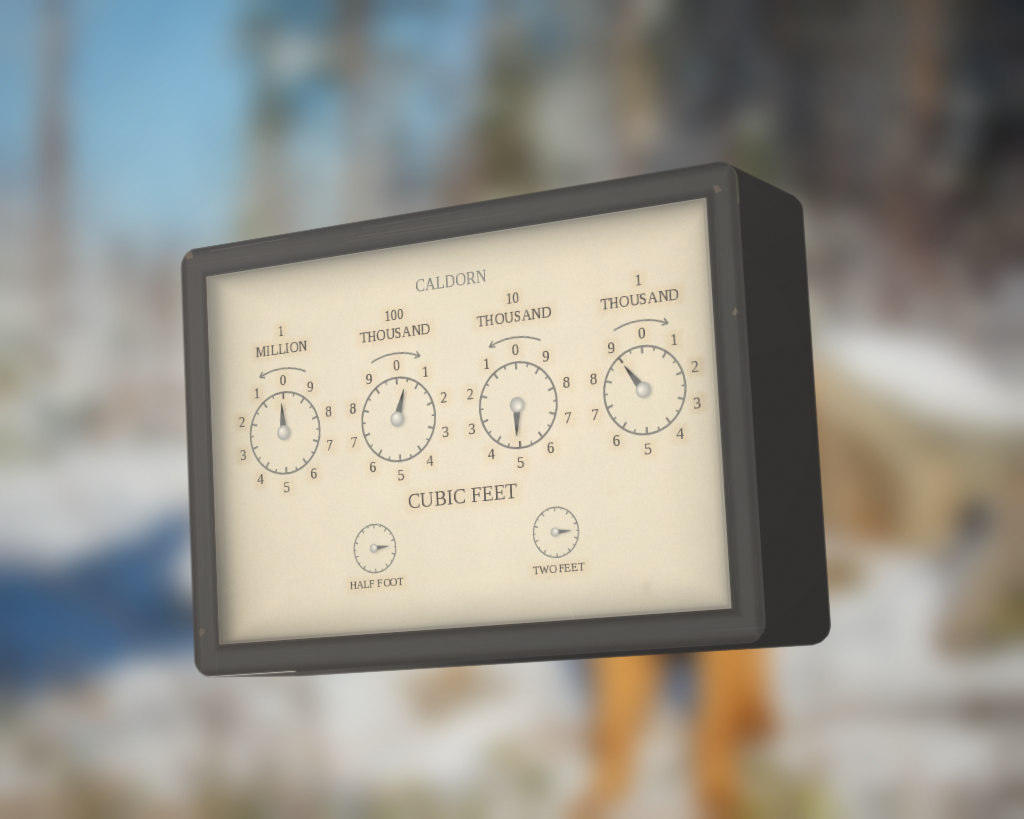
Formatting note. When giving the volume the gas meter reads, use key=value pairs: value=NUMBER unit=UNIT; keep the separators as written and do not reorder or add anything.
value=4900 unit=ft³
